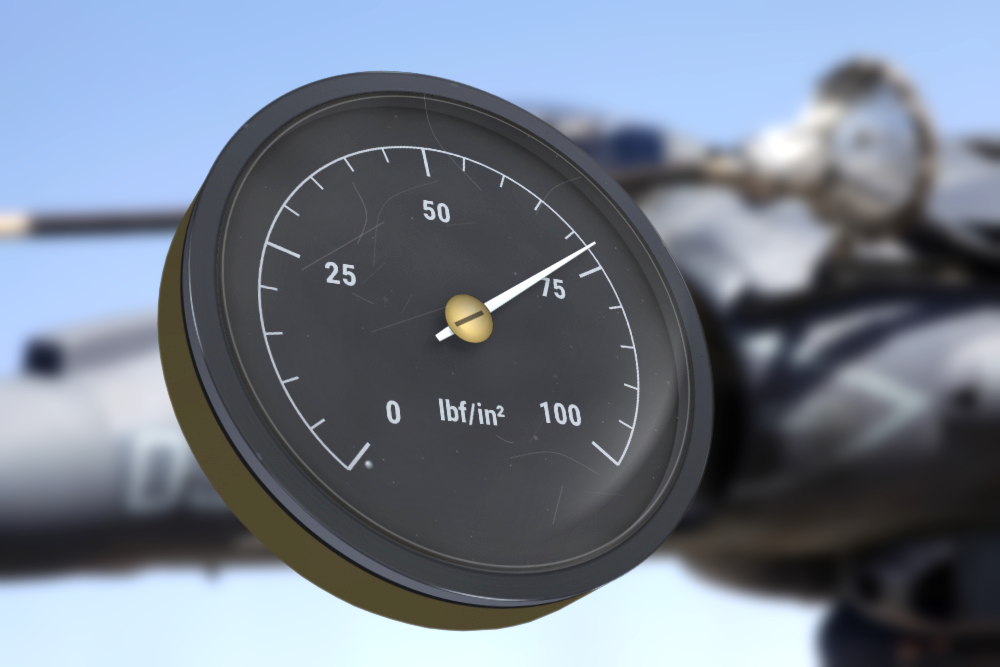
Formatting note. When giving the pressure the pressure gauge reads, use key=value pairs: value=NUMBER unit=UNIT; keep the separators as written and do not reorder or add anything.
value=72.5 unit=psi
